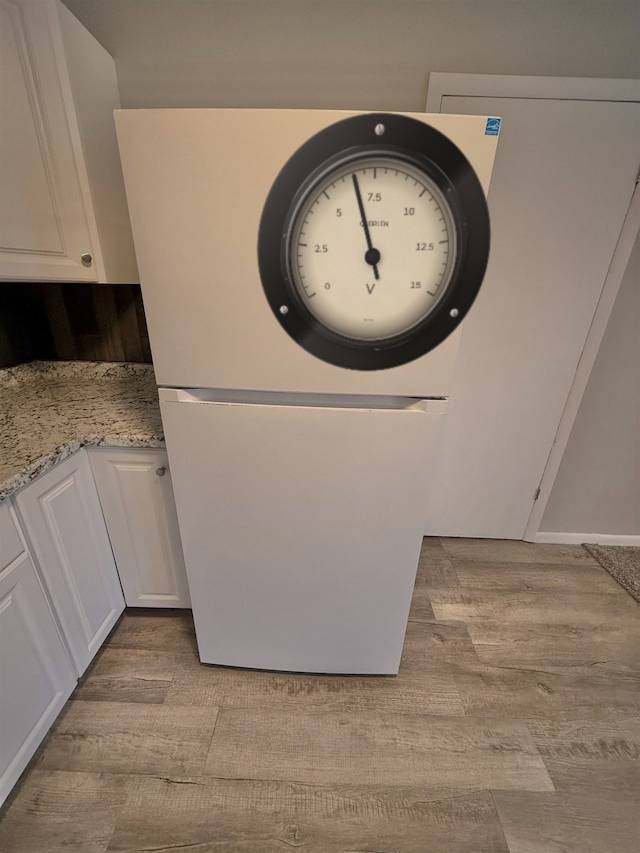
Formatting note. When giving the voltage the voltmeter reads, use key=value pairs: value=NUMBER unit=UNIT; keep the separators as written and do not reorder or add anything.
value=6.5 unit=V
